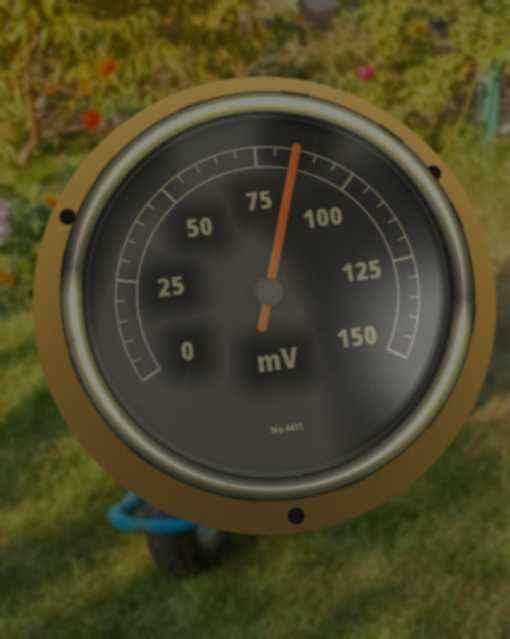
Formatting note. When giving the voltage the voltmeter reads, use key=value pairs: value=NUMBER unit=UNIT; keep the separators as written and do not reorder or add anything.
value=85 unit=mV
